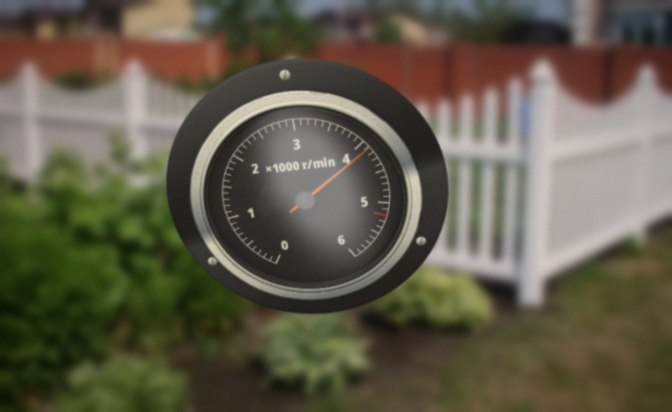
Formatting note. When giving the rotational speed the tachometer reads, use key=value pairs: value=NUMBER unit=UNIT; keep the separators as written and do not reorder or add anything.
value=4100 unit=rpm
